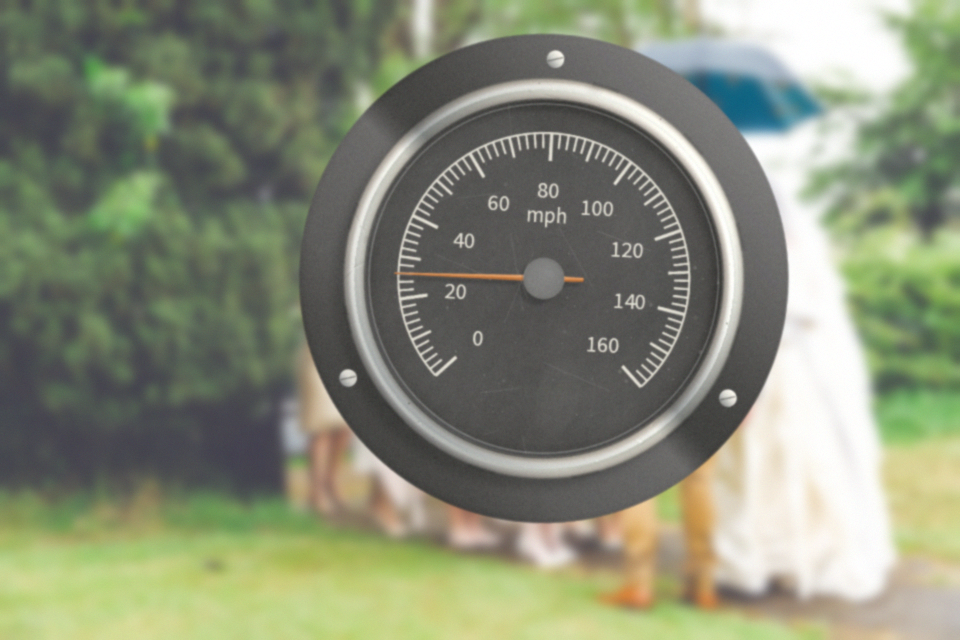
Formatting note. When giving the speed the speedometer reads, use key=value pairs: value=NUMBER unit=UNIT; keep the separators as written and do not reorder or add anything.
value=26 unit=mph
